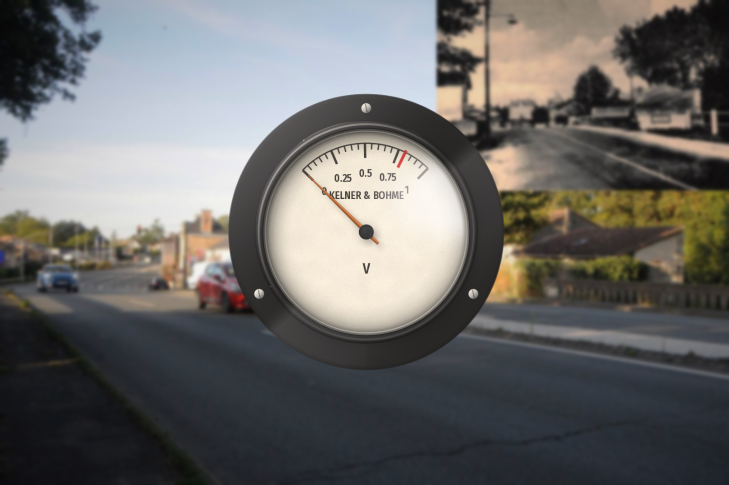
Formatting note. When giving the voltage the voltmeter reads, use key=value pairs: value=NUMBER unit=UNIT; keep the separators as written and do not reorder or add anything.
value=0 unit=V
